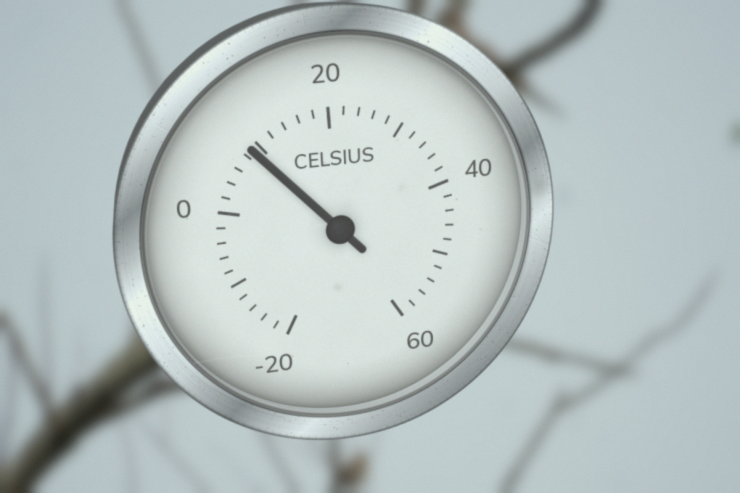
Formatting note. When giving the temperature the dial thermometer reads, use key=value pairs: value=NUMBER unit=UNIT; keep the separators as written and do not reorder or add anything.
value=9 unit=°C
